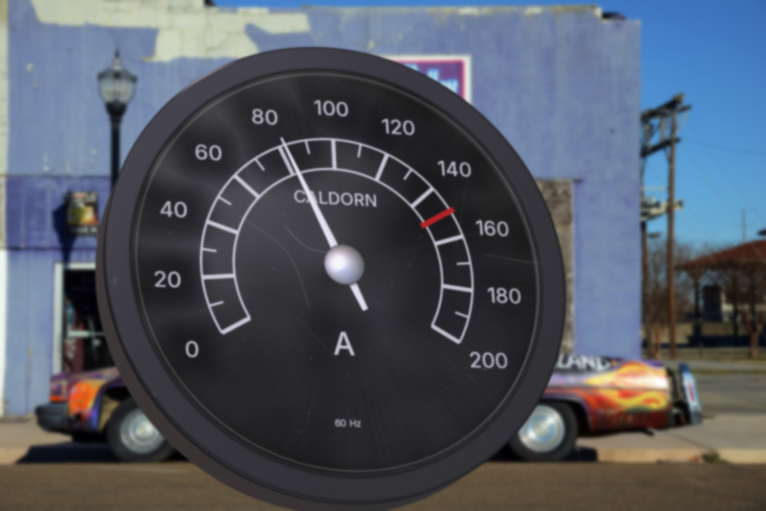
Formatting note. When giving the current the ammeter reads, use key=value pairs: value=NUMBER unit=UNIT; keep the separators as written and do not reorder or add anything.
value=80 unit=A
